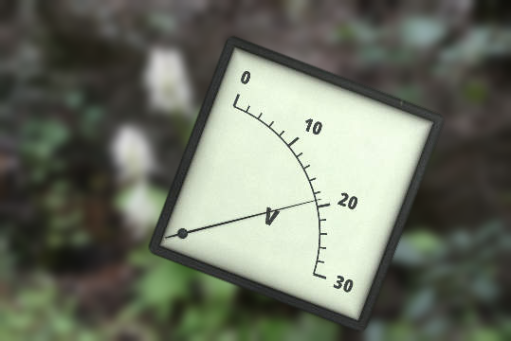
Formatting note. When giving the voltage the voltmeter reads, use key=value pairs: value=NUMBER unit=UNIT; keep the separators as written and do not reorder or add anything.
value=19 unit=V
